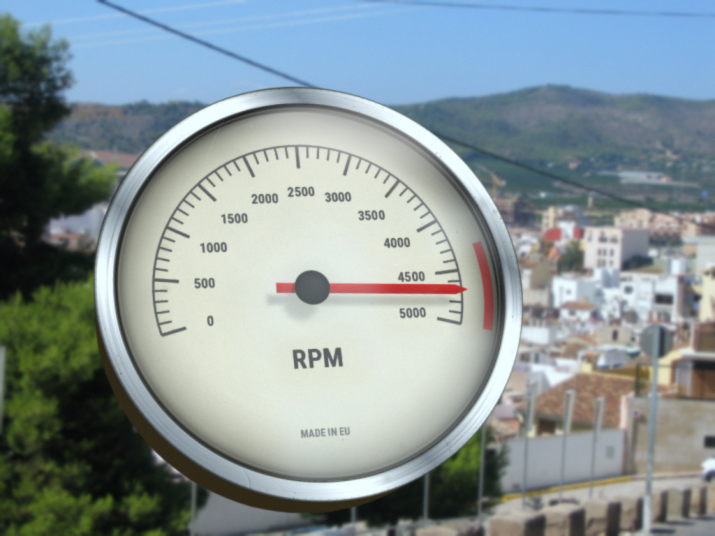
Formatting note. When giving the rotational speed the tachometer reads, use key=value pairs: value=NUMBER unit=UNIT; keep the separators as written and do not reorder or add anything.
value=4700 unit=rpm
